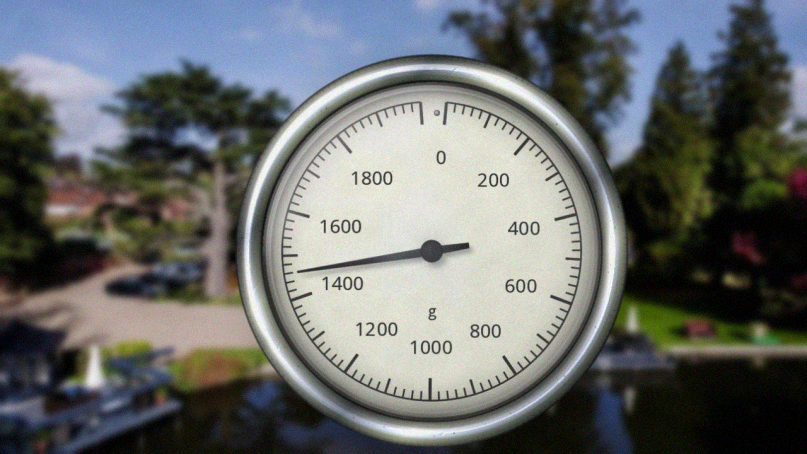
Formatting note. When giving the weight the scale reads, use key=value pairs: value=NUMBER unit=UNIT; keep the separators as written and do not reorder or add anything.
value=1460 unit=g
